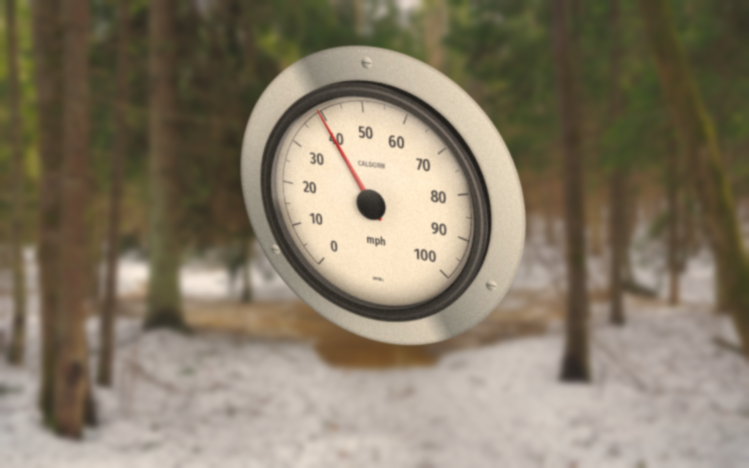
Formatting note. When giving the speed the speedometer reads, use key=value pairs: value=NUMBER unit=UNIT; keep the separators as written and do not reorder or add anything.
value=40 unit=mph
